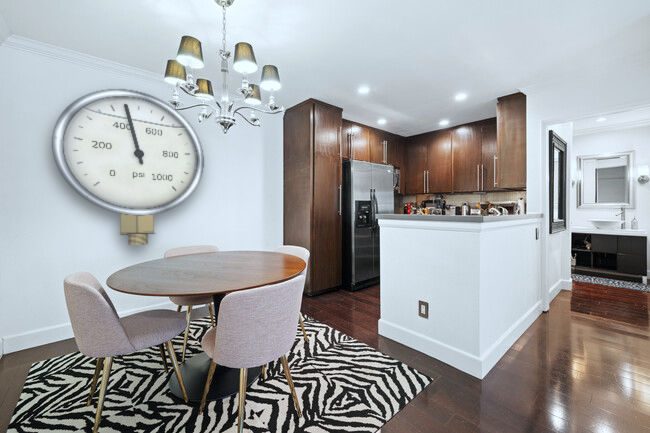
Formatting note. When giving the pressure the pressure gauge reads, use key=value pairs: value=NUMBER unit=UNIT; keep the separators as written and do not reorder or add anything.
value=450 unit=psi
